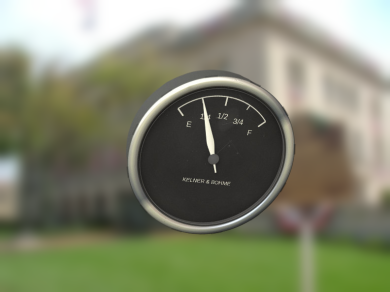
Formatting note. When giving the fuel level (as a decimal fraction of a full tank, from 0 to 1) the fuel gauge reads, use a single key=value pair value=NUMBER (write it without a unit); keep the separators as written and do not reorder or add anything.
value=0.25
